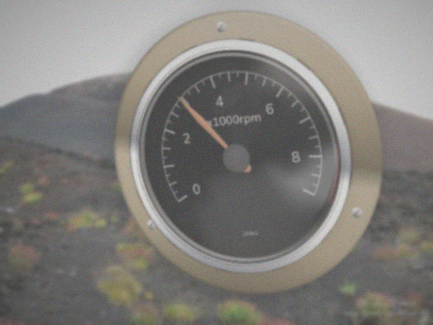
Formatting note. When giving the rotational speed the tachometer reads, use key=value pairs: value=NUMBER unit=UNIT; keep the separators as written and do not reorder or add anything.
value=3000 unit=rpm
